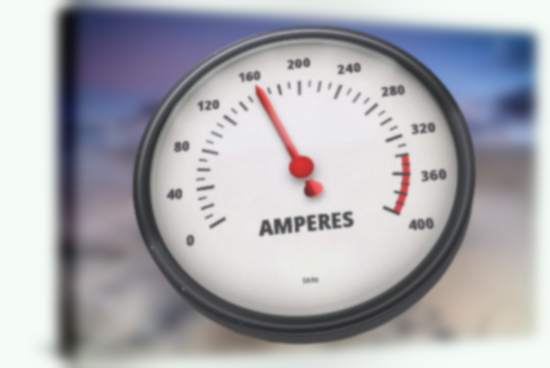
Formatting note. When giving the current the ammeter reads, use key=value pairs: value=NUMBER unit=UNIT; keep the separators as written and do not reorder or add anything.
value=160 unit=A
